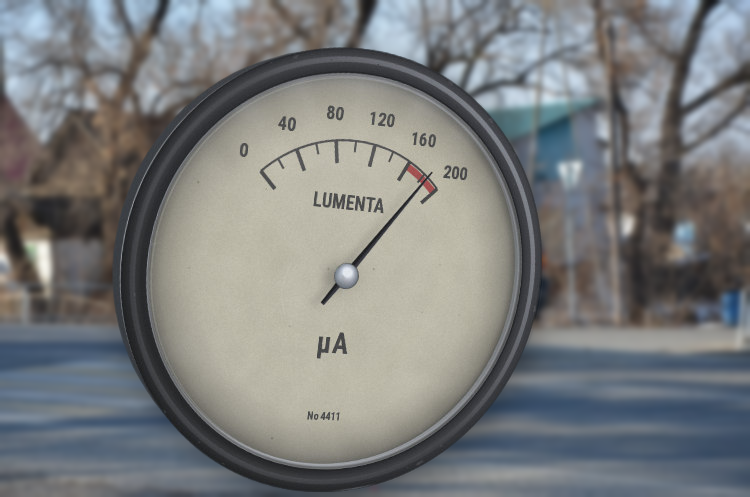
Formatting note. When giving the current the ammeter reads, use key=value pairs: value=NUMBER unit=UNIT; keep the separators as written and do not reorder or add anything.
value=180 unit=µA
